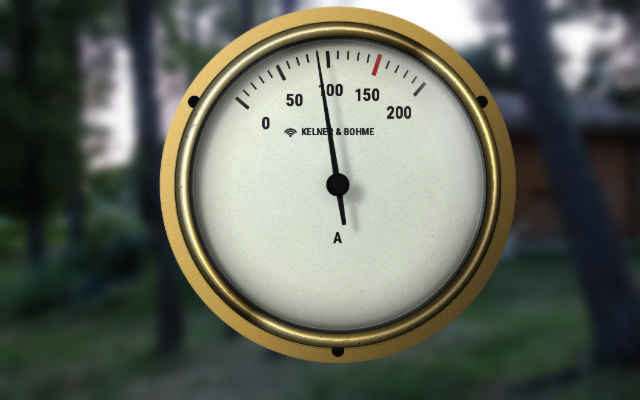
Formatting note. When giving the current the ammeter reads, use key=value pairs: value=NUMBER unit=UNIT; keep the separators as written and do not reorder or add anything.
value=90 unit=A
